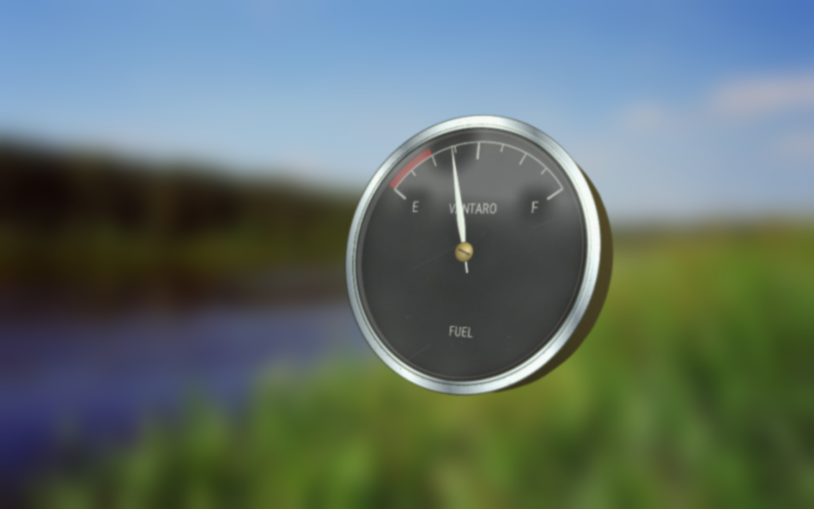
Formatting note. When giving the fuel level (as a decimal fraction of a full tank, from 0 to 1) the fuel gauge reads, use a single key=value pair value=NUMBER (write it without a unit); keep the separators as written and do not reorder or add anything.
value=0.375
